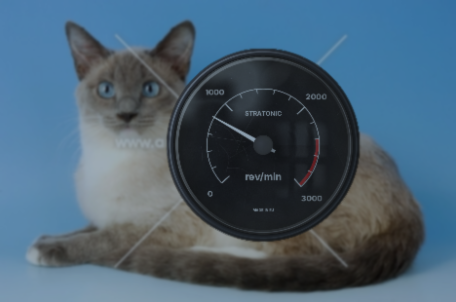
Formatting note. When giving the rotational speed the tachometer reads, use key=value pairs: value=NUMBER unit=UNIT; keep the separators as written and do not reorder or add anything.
value=800 unit=rpm
